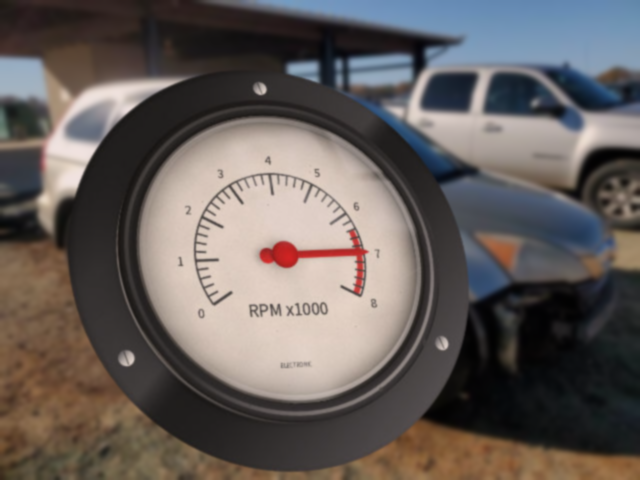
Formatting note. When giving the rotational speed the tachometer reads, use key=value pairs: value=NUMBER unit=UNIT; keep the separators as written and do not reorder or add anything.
value=7000 unit=rpm
